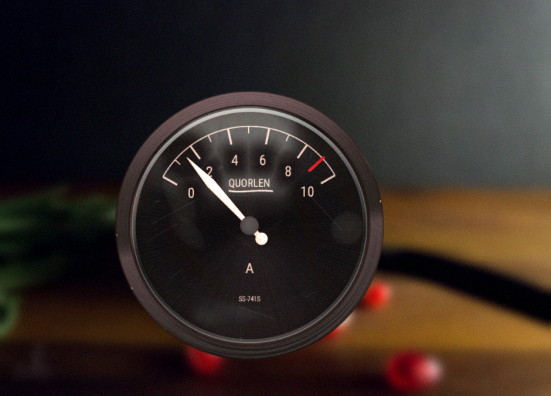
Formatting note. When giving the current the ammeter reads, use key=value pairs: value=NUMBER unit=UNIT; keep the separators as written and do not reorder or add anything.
value=1.5 unit=A
